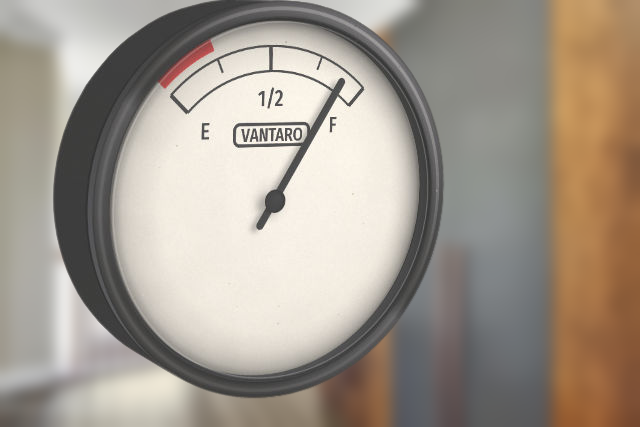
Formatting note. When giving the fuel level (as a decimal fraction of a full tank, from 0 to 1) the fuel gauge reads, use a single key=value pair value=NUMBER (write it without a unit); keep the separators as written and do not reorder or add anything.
value=0.875
